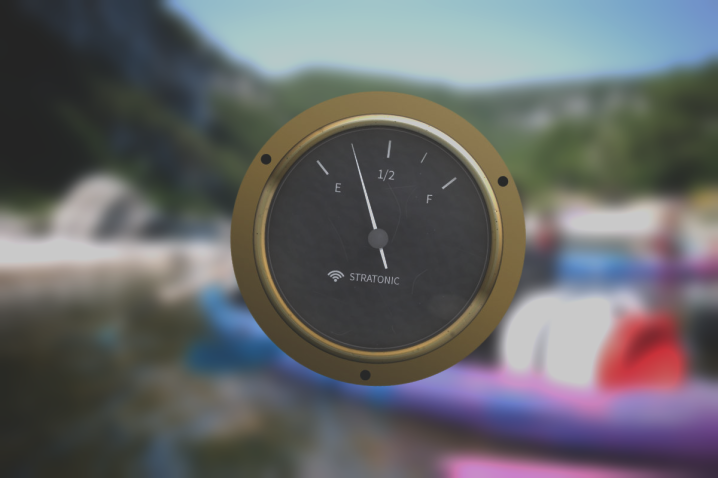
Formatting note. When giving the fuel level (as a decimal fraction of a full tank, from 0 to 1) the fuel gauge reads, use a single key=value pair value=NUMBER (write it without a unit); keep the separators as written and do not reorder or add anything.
value=0.25
